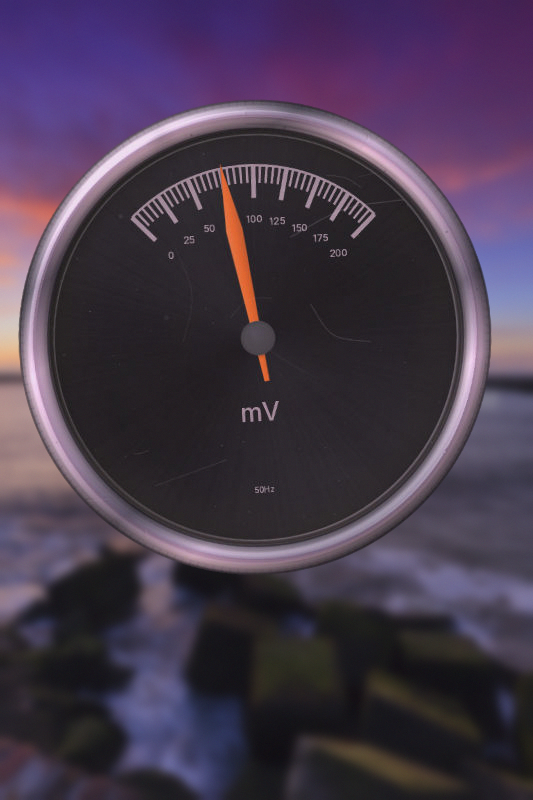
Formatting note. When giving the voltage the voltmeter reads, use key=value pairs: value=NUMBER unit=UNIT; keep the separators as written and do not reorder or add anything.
value=75 unit=mV
